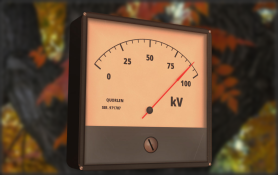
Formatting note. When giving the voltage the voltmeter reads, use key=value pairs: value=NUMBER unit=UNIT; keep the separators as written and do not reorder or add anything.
value=90 unit=kV
